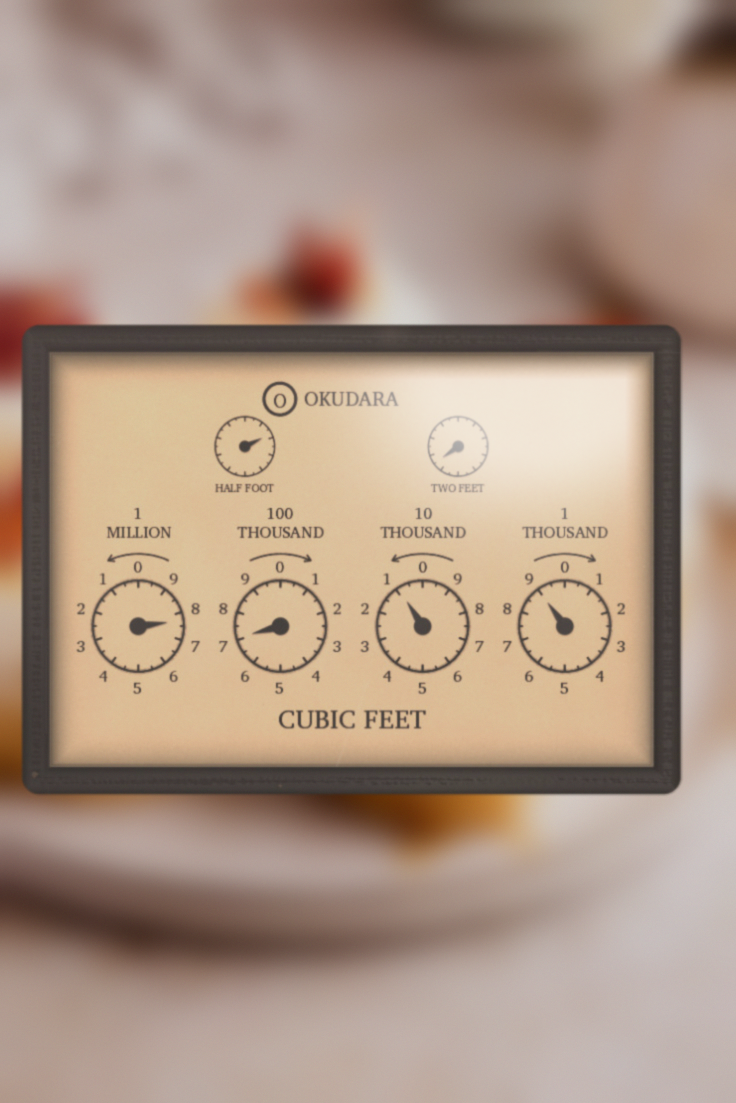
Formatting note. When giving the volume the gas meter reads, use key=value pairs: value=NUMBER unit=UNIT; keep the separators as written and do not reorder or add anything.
value=770900 unit=ft³
